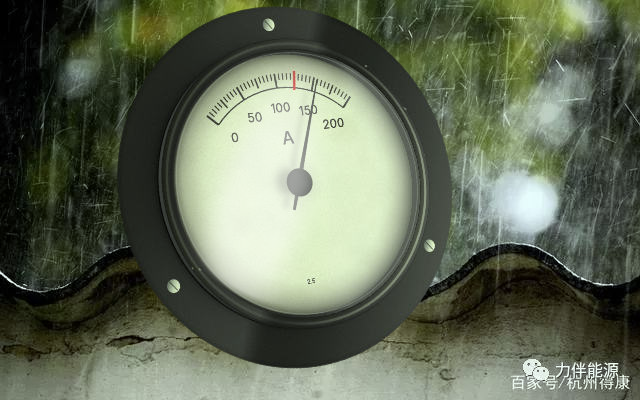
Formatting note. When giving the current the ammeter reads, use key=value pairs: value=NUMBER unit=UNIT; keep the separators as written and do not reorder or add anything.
value=150 unit=A
